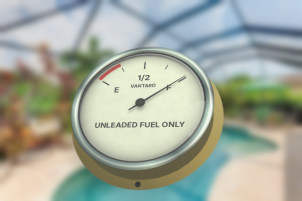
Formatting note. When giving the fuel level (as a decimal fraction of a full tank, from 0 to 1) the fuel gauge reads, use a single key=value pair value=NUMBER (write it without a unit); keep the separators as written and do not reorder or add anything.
value=1
